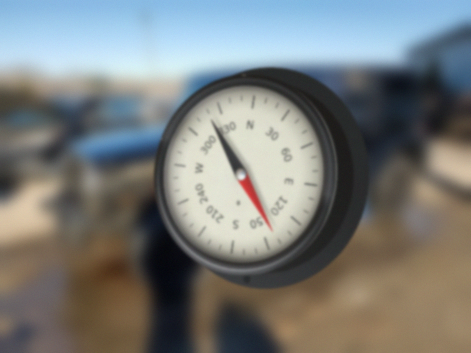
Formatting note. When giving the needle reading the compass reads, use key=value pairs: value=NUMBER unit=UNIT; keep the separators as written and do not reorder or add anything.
value=140 unit=°
